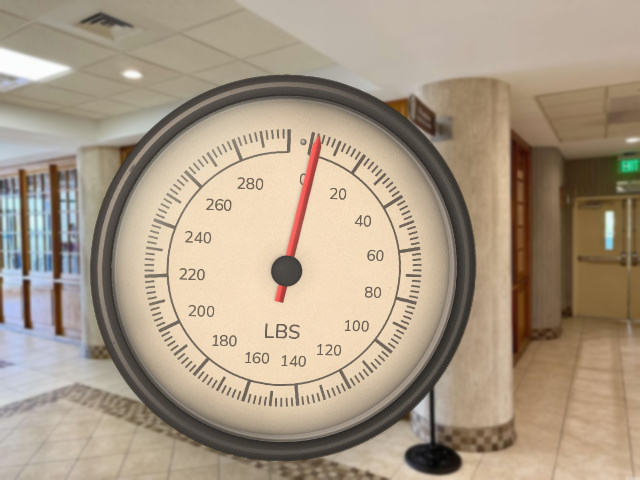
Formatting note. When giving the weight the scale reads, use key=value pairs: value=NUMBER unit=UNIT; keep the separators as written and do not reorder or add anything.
value=2 unit=lb
